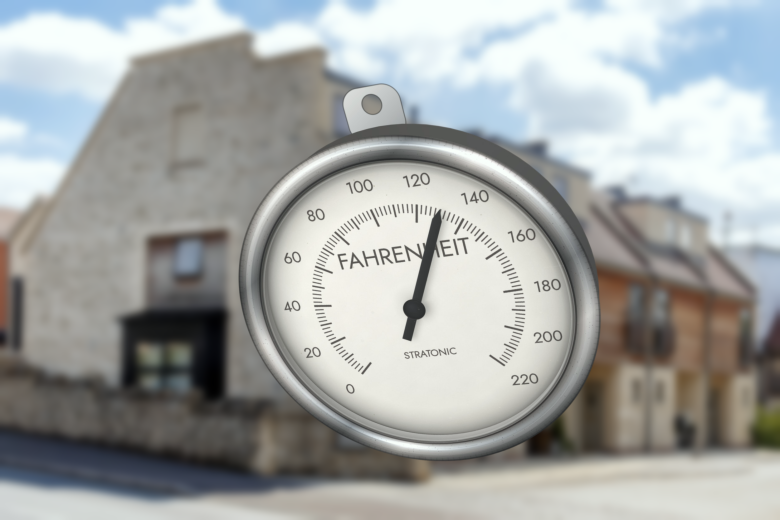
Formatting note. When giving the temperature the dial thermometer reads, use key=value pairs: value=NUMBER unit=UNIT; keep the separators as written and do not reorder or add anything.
value=130 unit=°F
